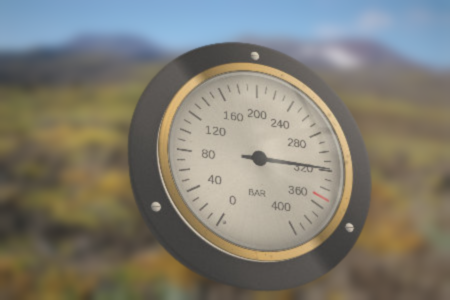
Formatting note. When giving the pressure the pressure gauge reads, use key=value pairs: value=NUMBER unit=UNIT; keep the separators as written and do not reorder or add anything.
value=320 unit=bar
